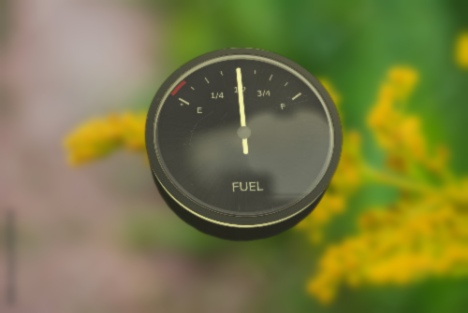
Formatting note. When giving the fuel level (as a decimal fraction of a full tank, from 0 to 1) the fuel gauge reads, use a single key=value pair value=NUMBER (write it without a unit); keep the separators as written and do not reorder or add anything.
value=0.5
